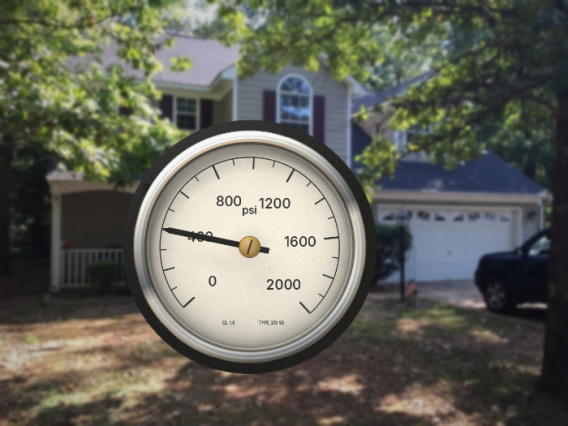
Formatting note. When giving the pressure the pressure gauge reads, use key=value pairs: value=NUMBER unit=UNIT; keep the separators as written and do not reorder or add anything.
value=400 unit=psi
